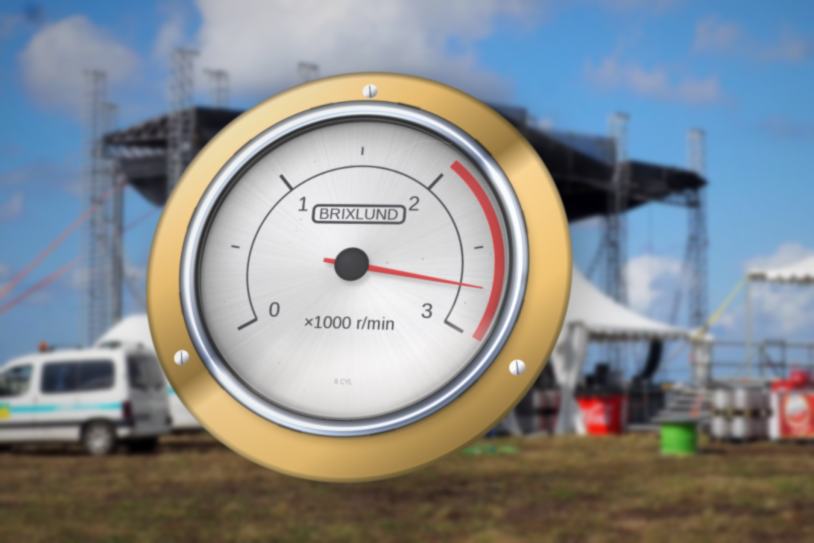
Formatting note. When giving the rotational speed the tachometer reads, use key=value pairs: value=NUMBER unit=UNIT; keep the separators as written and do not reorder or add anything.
value=2750 unit=rpm
